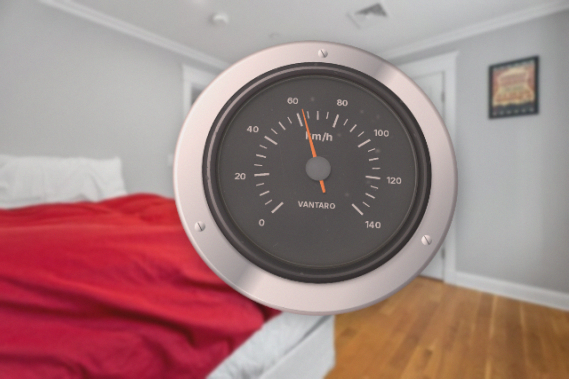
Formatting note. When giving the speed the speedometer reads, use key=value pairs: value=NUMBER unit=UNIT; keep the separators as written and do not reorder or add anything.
value=62.5 unit=km/h
